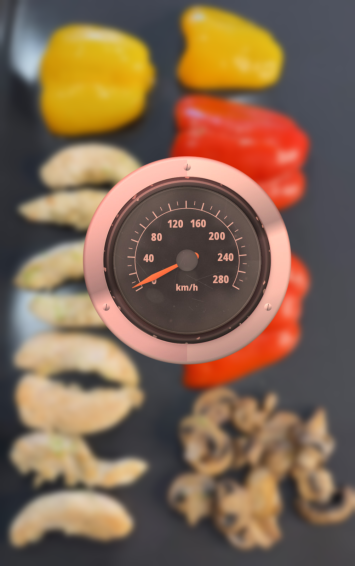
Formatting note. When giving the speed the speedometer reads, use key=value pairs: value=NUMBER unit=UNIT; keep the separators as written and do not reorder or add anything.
value=5 unit=km/h
